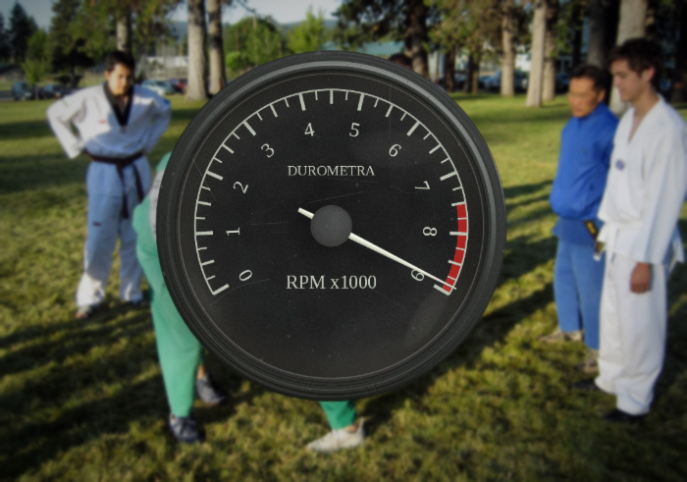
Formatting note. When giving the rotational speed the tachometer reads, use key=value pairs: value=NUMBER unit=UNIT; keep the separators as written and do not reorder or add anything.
value=8875 unit=rpm
